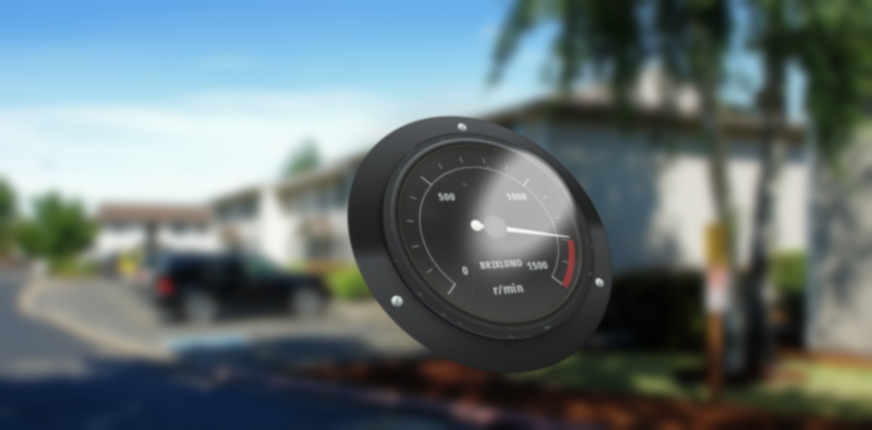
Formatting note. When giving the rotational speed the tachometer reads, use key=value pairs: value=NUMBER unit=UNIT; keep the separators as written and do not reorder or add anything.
value=1300 unit=rpm
